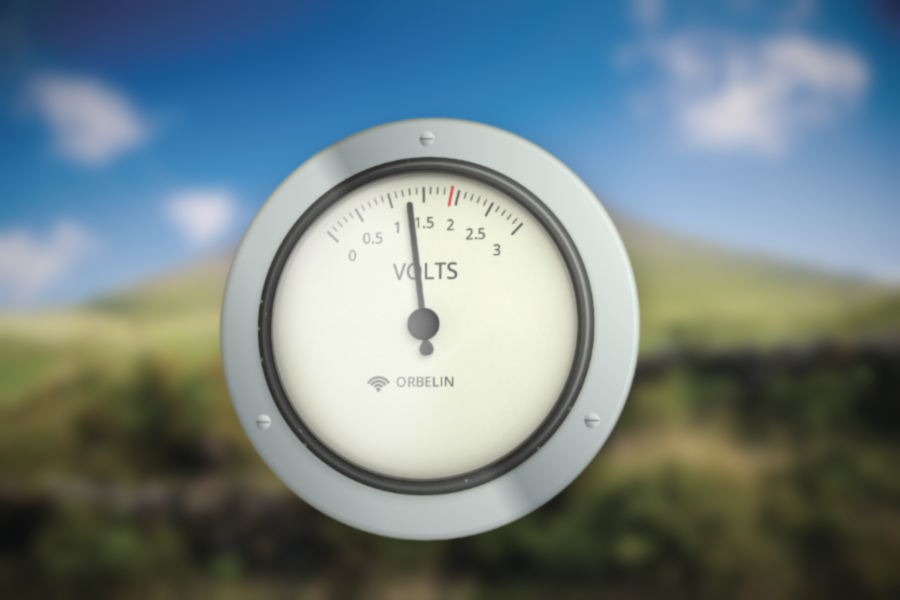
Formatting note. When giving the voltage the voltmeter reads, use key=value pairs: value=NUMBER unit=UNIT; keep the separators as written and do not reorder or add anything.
value=1.3 unit=V
